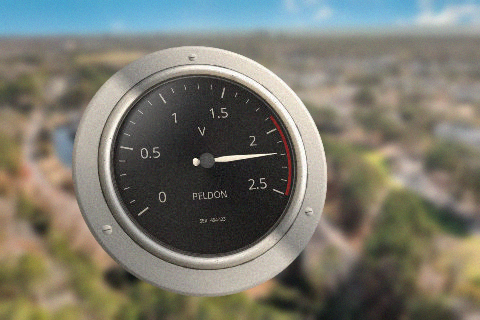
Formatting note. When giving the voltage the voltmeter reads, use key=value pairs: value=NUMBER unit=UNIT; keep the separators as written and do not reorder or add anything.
value=2.2 unit=V
